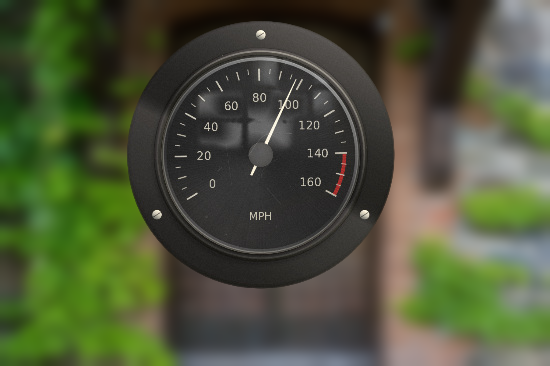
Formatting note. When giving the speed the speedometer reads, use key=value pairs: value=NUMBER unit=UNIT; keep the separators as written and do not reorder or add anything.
value=97.5 unit=mph
